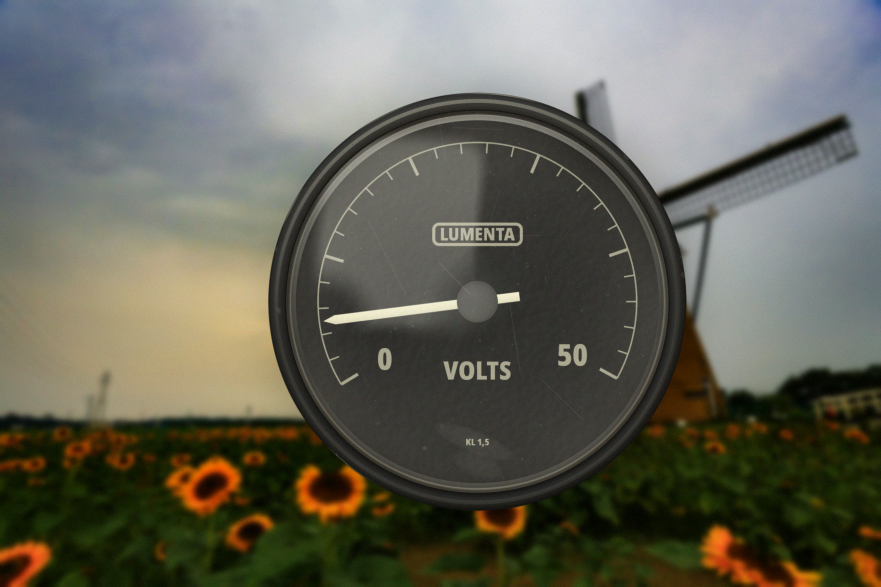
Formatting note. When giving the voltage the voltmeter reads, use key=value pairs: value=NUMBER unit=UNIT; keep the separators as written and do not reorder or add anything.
value=5 unit=V
